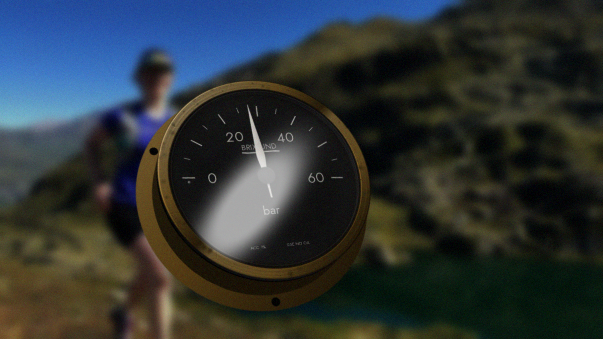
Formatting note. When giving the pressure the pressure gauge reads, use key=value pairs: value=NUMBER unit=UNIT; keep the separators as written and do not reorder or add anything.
value=27.5 unit=bar
